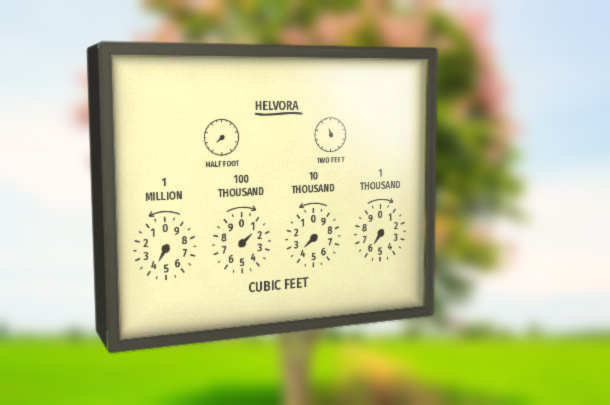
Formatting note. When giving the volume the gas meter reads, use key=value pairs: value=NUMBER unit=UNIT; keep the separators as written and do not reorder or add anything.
value=413600 unit=ft³
